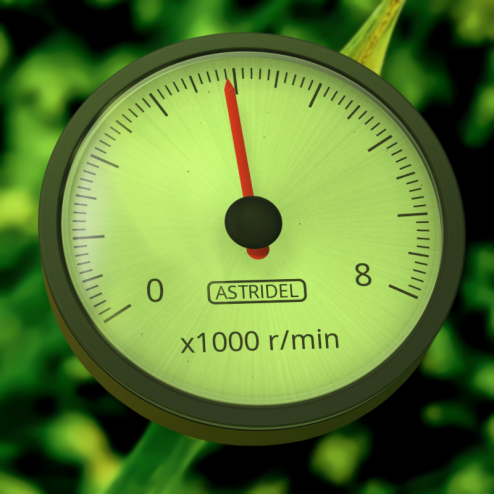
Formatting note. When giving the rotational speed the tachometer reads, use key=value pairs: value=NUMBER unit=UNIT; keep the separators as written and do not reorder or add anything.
value=3900 unit=rpm
